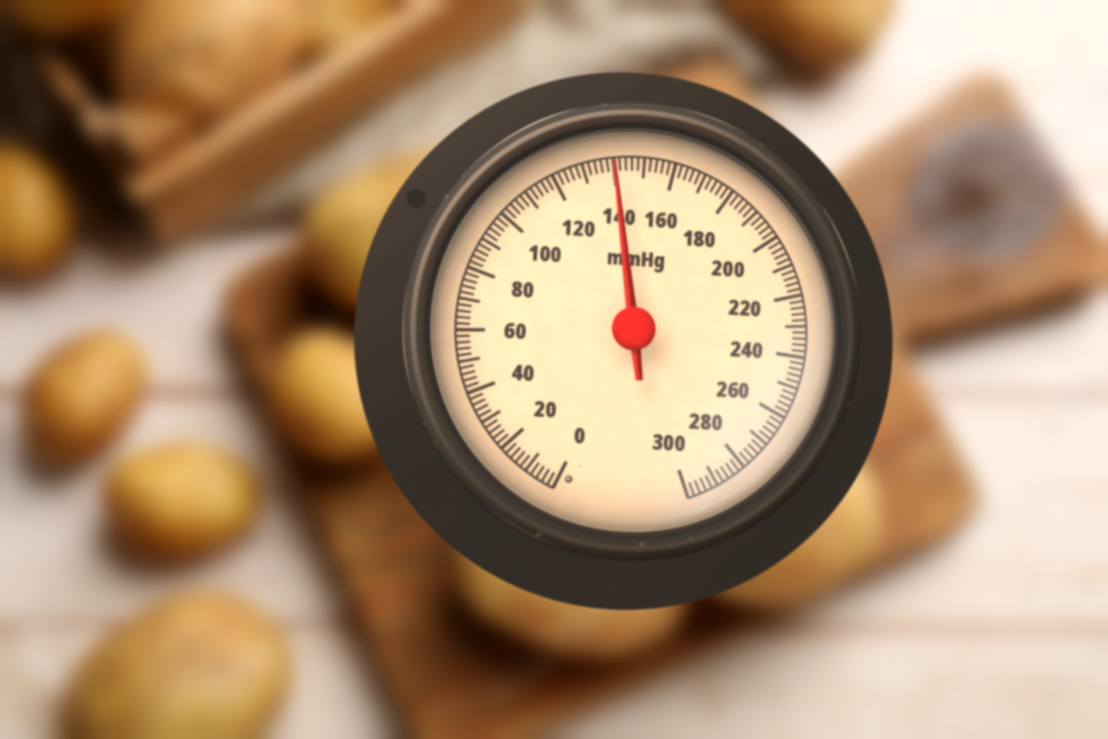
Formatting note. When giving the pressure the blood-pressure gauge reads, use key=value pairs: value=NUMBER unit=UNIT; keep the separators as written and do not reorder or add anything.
value=140 unit=mmHg
